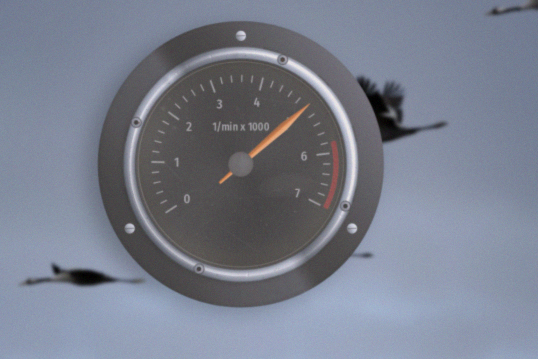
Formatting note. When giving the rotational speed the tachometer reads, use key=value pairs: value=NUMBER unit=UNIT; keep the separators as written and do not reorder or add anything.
value=5000 unit=rpm
